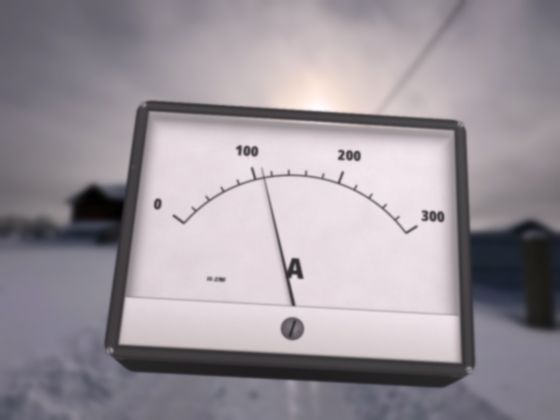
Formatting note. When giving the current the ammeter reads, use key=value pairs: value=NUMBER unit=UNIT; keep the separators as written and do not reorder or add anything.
value=110 unit=A
